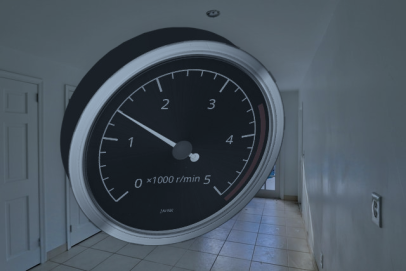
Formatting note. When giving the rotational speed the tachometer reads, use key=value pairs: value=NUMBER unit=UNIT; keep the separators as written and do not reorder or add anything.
value=1400 unit=rpm
